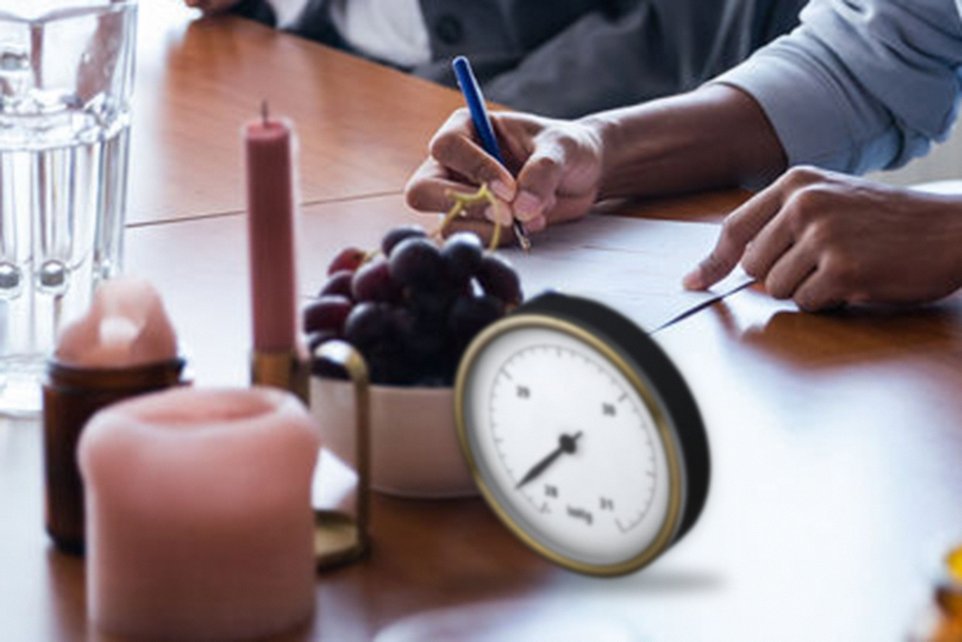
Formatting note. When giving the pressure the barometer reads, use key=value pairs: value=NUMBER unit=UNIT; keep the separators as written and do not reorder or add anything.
value=28.2 unit=inHg
